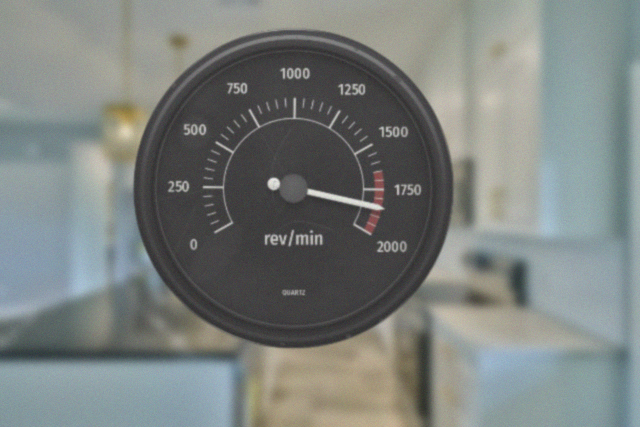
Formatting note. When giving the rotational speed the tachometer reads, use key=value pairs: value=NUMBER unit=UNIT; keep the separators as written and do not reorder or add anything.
value=1850 unit=rpm
